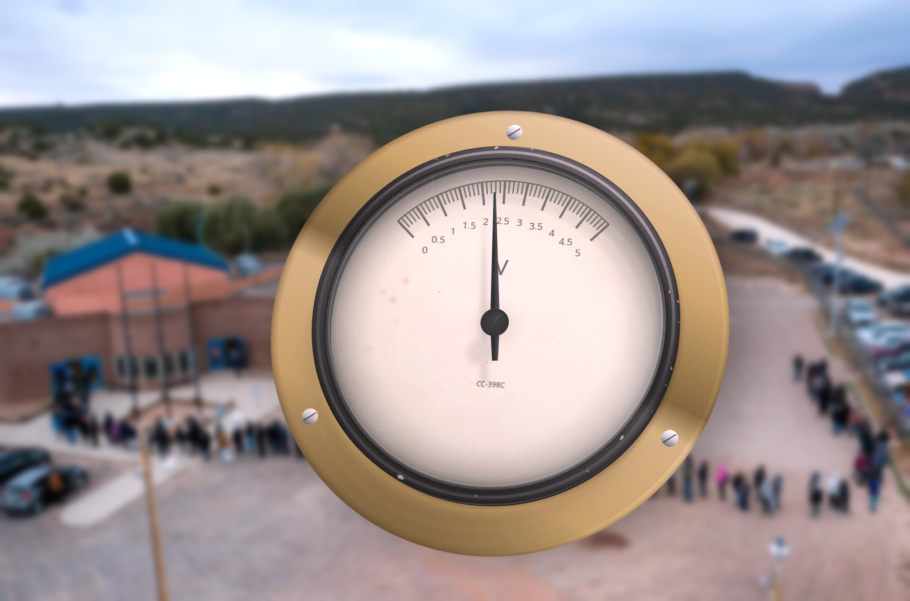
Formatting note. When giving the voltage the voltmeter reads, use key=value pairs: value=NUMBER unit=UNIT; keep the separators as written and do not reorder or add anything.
value=2.3 unit=V
